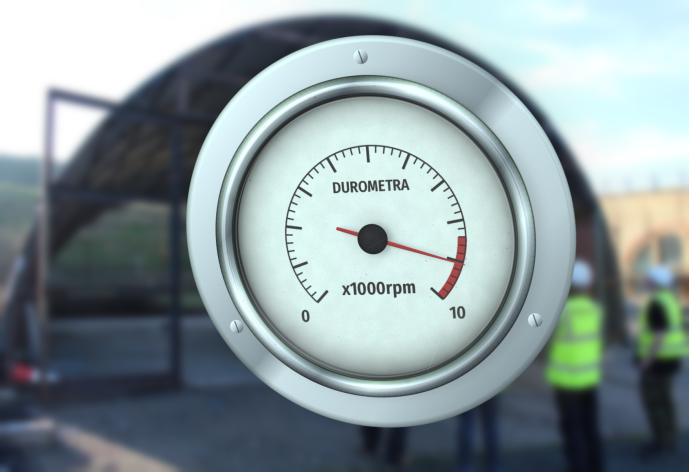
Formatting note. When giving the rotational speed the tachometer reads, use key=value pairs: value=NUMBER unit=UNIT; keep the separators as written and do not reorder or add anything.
value=9000 unit=rpm
